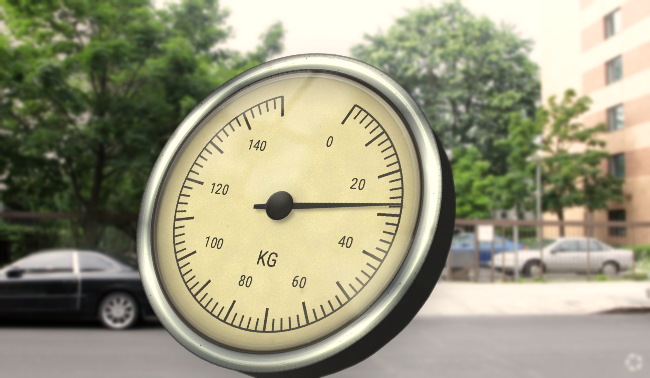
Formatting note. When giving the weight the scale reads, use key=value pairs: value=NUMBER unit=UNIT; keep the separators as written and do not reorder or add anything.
value=28 unit=kg
